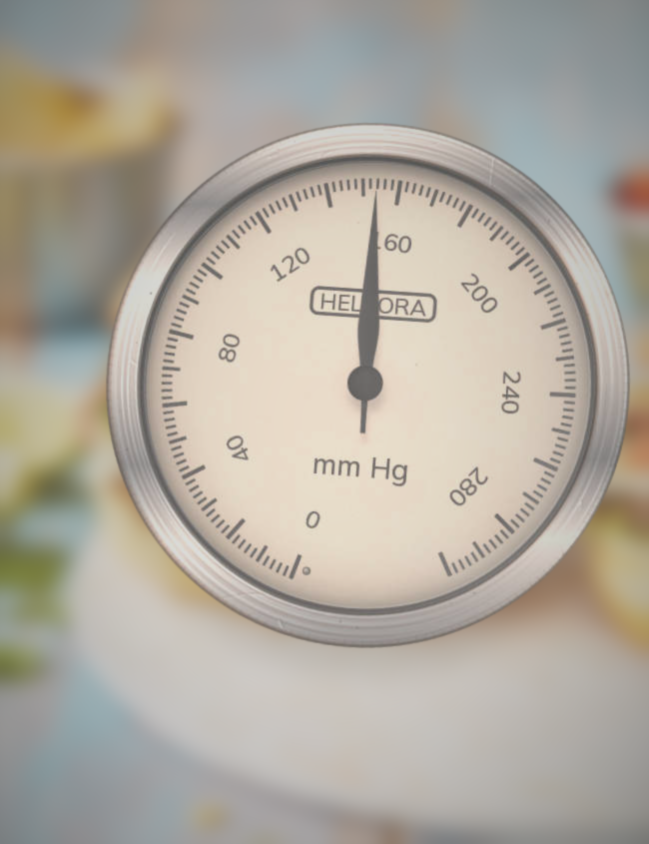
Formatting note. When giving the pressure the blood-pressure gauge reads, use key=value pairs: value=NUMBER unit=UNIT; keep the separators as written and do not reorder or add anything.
value=154 unit=mmHg
